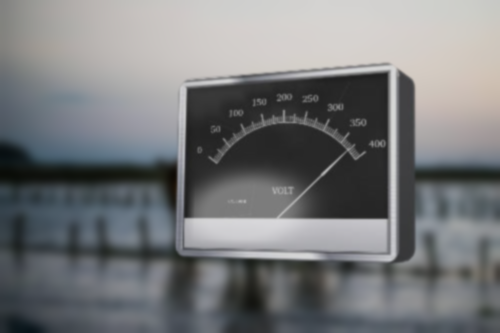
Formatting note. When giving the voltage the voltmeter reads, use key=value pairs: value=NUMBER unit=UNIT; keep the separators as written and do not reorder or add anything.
value=375 unit=V
